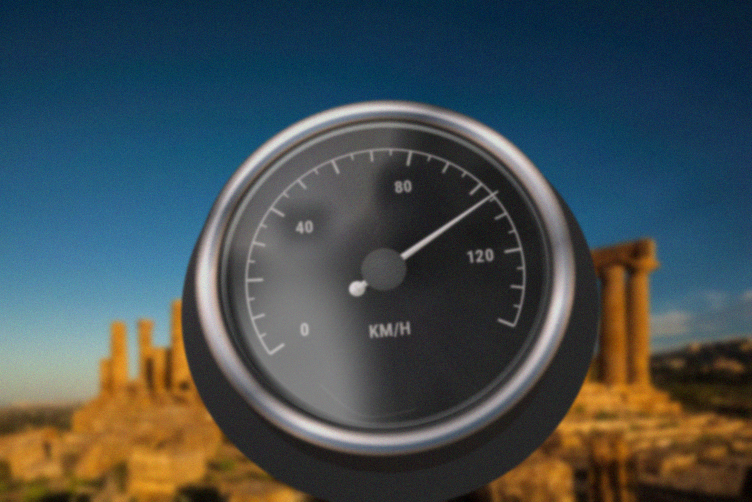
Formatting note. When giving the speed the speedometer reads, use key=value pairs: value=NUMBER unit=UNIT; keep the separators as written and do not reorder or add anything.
value=105 unit=km/h
